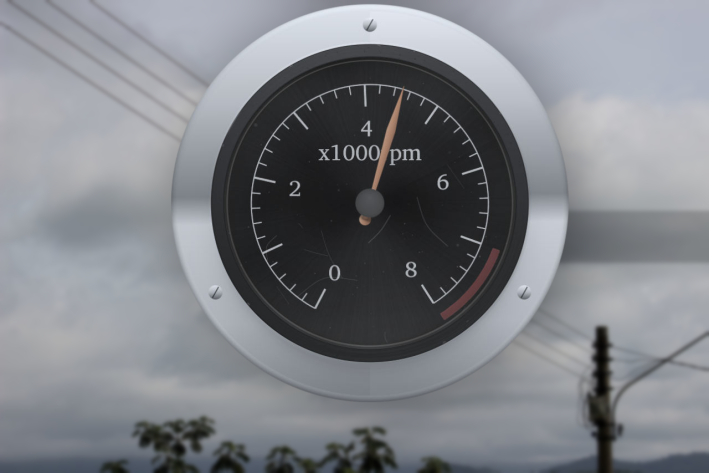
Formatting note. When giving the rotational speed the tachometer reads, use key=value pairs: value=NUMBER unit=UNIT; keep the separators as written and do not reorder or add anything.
value=4500 unit=rpm
